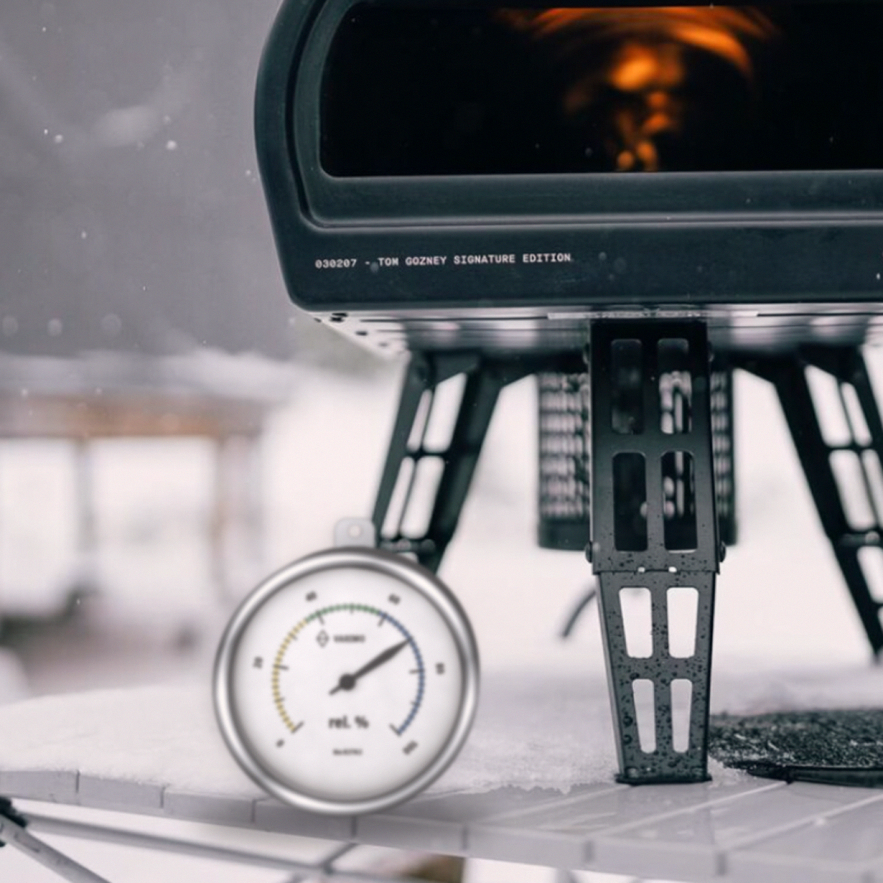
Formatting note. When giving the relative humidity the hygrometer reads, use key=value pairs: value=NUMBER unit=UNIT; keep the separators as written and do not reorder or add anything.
value=70 unit=%
